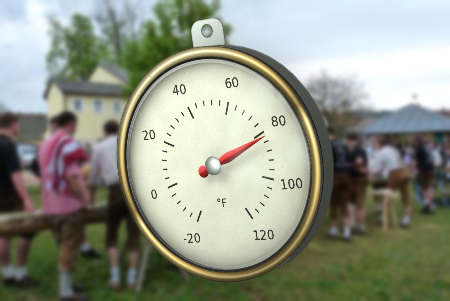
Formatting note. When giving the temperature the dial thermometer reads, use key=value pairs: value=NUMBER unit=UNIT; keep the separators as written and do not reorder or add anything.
value=82 unit=°F
